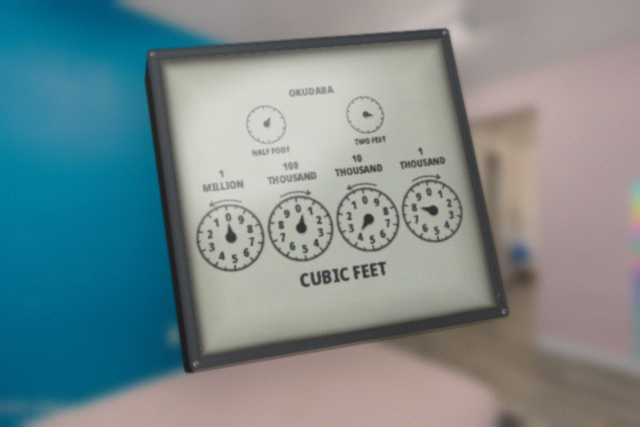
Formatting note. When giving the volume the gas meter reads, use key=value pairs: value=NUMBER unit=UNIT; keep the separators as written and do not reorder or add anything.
value=3800 unit=ft³
